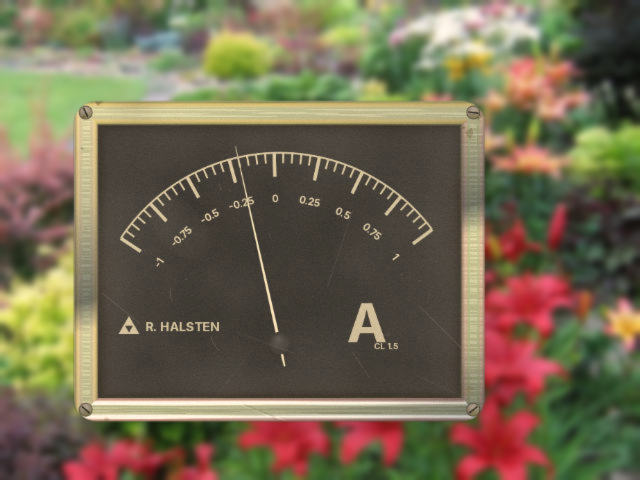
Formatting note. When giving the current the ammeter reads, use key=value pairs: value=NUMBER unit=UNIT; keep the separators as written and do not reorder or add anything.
value=-0.2 unit=A
